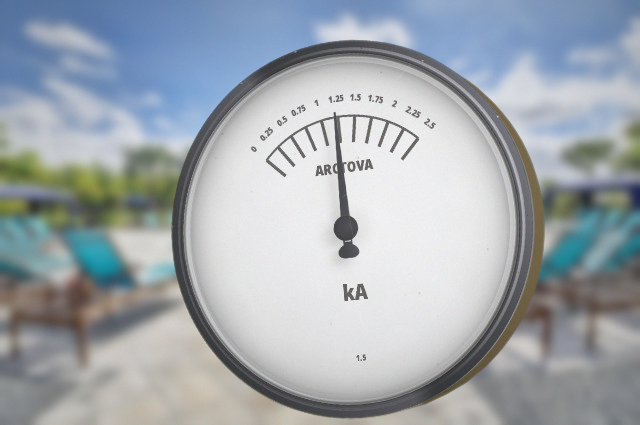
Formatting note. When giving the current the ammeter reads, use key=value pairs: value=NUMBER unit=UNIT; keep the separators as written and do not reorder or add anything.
value=1.25 unit=kA
